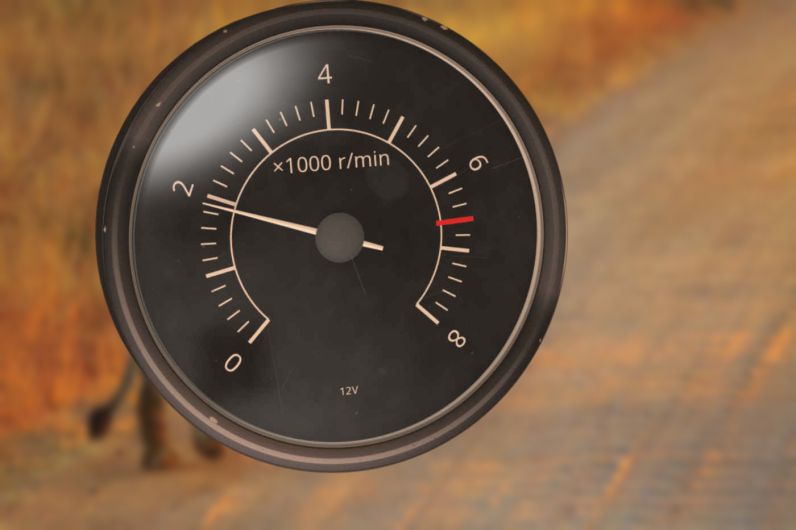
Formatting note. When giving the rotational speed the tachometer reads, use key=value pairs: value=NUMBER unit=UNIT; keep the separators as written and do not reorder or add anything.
value=1900 unit=rpm
